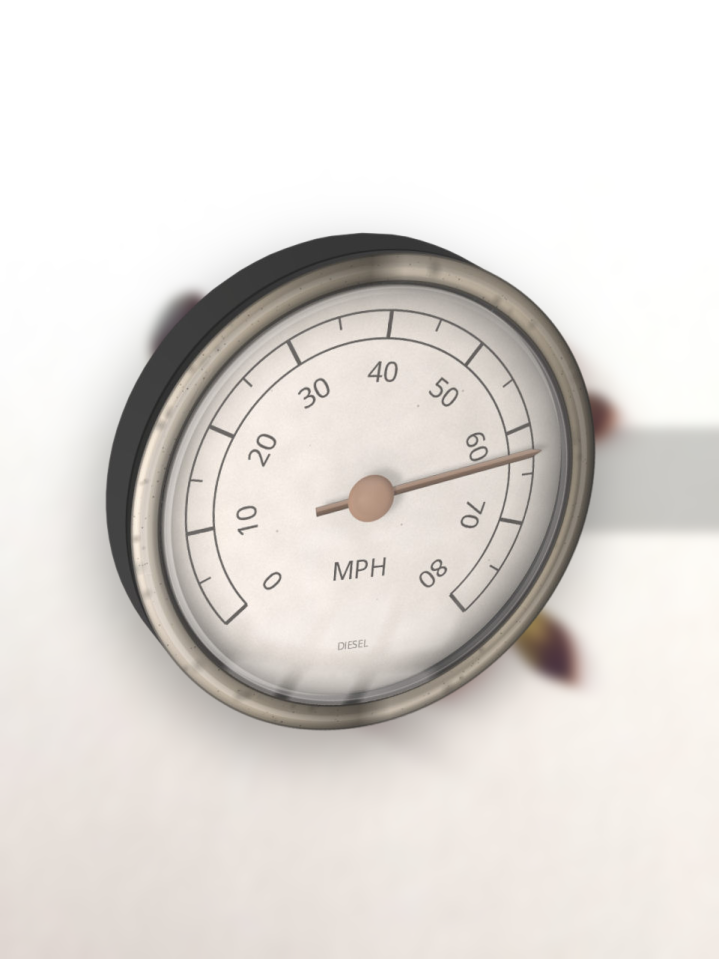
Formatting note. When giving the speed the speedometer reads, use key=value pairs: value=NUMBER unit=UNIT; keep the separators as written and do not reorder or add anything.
value=62.5 unit=mph
